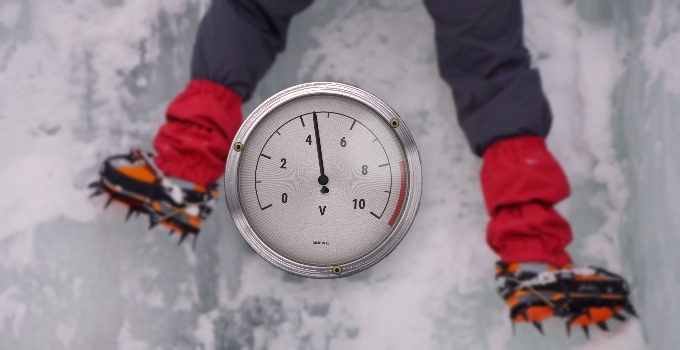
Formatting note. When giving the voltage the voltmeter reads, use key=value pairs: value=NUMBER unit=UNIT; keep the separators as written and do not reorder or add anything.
value=4.5 unit=V
